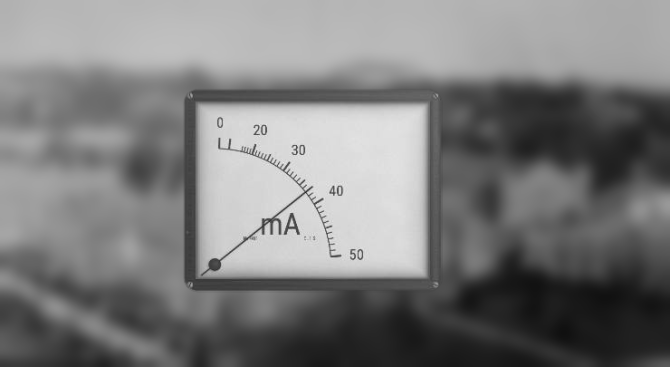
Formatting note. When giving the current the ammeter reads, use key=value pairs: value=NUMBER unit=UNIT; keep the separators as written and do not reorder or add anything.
value=37 unit=mA
